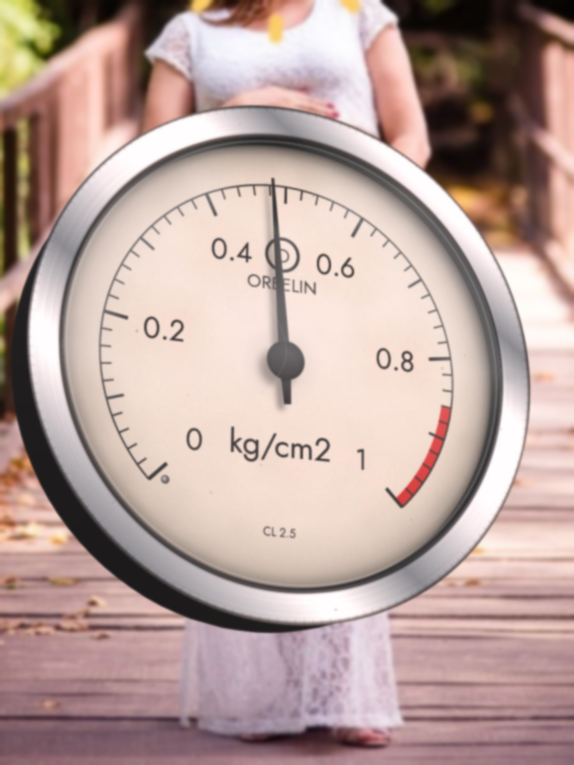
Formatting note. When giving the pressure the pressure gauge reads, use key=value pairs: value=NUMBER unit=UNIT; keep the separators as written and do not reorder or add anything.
value=0.48 unit=kg/cm²
